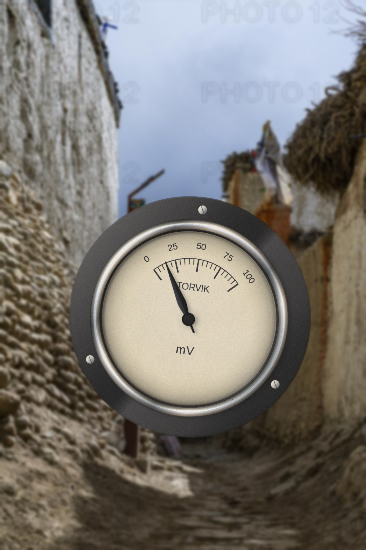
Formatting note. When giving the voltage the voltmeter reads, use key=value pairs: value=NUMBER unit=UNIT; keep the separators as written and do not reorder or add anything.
value=15 unit=mV
